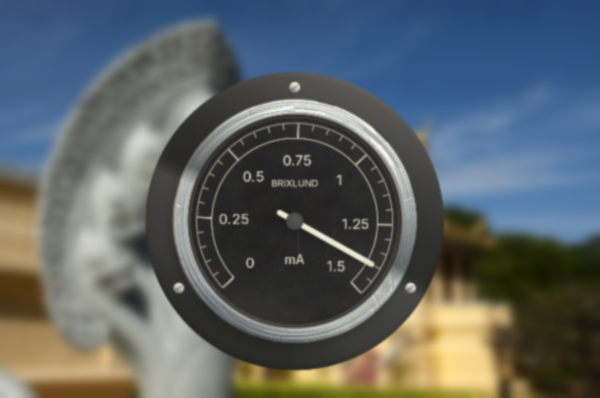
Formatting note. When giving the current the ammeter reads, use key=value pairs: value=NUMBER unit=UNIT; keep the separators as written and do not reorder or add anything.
value=1.4 unit=mA
